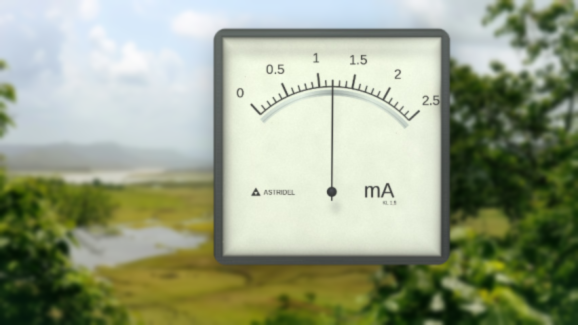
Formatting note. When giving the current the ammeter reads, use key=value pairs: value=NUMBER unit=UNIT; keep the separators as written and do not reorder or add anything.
value=1.2 unit=mA
